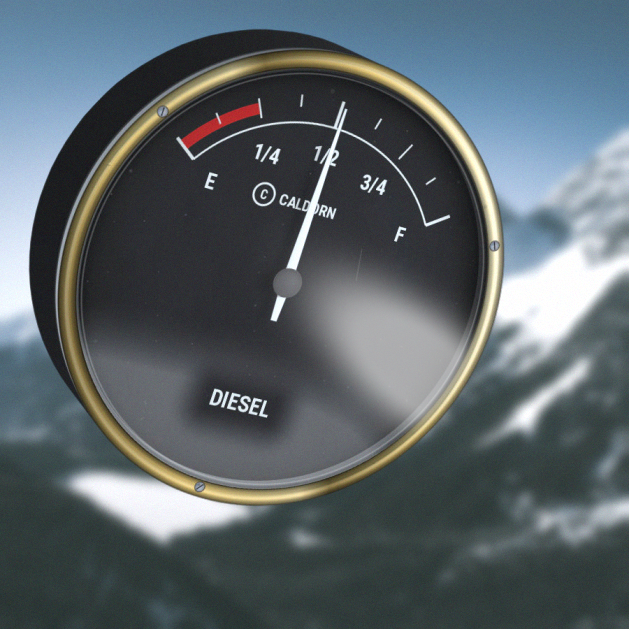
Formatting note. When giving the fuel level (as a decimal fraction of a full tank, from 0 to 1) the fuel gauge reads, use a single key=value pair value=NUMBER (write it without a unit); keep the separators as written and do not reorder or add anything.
value=0.5
